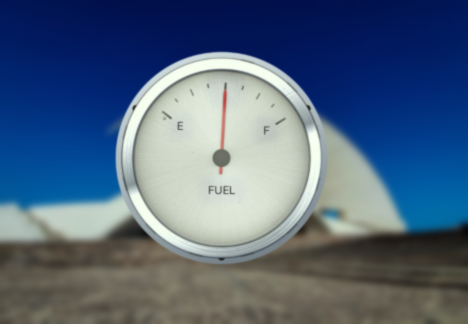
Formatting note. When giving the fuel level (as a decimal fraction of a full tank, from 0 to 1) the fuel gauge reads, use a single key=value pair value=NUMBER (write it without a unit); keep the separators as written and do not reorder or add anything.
value=0.5
